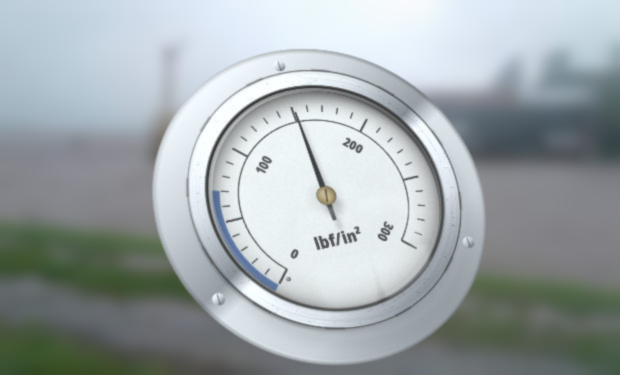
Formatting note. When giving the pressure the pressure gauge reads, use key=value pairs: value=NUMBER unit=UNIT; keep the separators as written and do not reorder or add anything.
value=150 unit=psi
